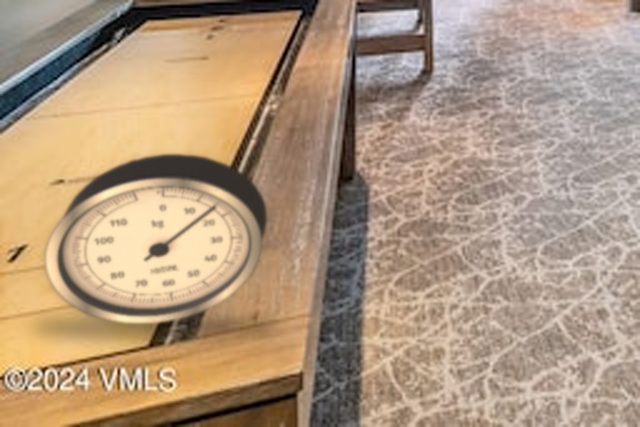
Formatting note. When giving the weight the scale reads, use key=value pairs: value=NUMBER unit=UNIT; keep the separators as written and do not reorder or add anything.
value=15 unit=kg
